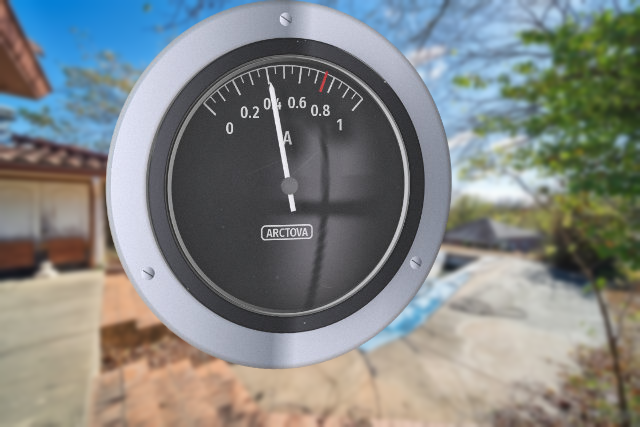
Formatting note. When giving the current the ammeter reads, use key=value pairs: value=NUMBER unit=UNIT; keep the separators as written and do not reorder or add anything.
value=0.4 unit=A
